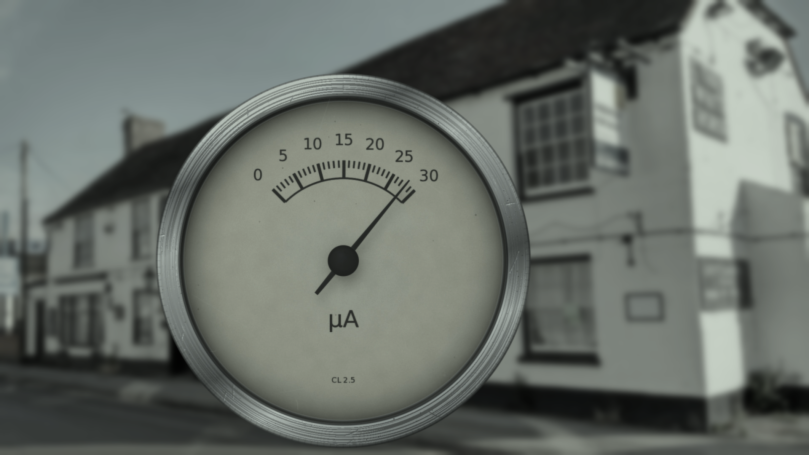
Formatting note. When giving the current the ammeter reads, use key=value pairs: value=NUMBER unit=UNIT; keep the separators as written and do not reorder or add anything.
value=28 unit=µA
